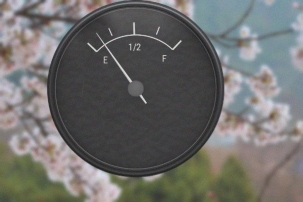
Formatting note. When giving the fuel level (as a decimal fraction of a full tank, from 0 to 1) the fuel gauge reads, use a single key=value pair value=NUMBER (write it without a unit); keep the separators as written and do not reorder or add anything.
value=0.125
